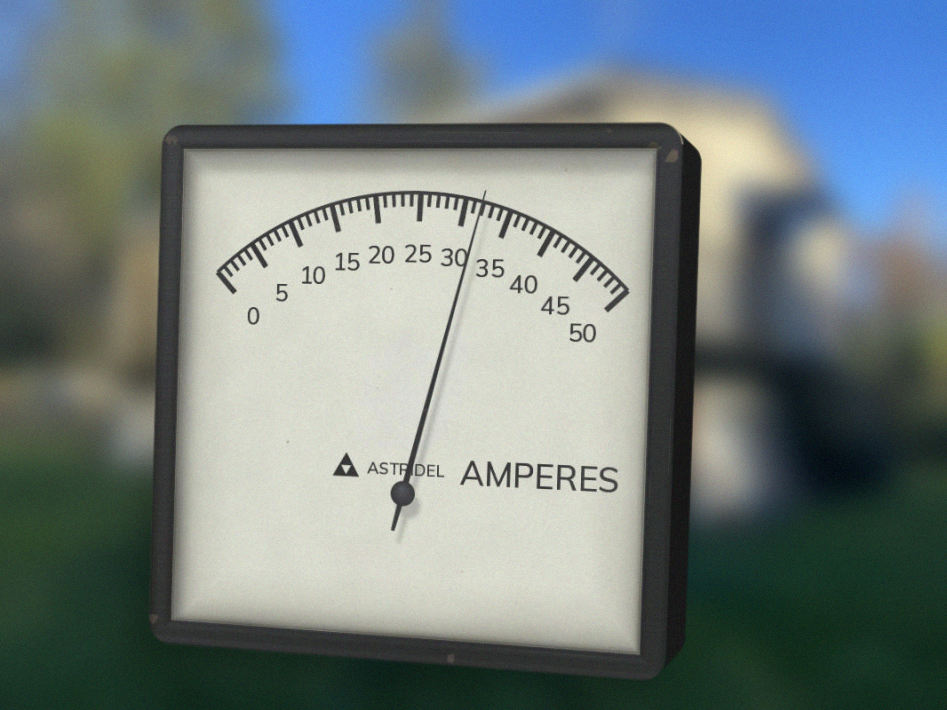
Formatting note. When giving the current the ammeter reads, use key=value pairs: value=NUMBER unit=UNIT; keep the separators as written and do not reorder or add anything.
value=32 unit=A
